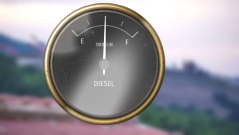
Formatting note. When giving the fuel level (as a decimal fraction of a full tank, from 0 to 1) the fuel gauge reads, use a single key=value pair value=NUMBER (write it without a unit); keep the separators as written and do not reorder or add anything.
value=0.5
